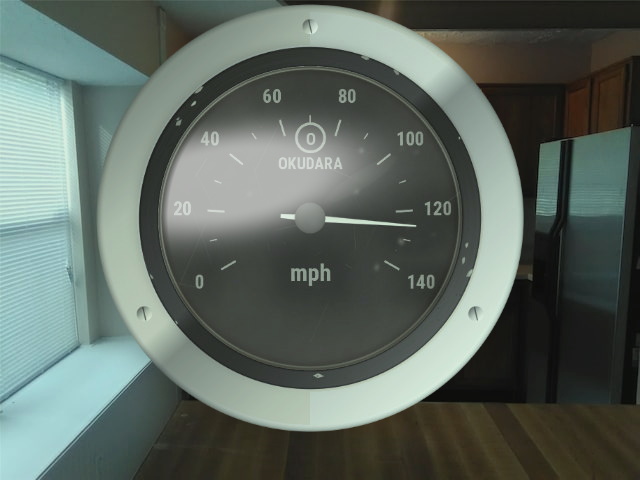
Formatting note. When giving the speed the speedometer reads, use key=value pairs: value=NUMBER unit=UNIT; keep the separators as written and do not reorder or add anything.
value=125 unit=mph
